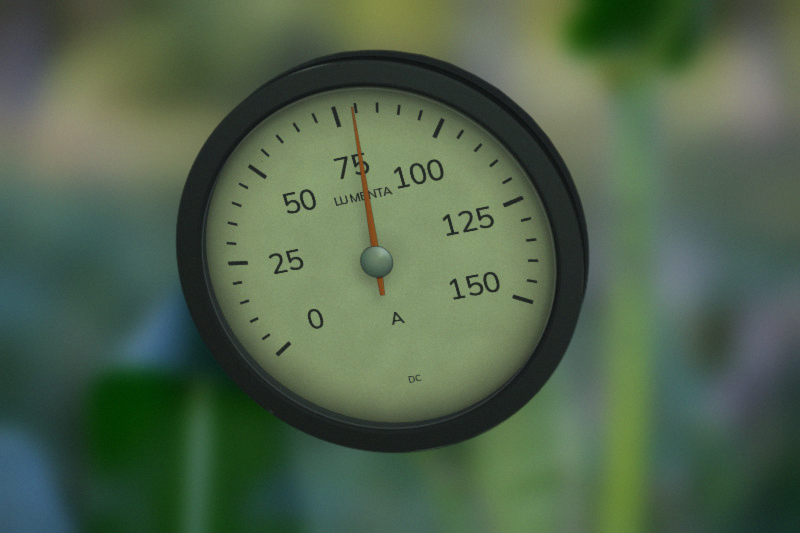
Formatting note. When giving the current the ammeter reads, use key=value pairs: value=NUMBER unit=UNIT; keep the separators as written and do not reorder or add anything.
value=80 unit=A
